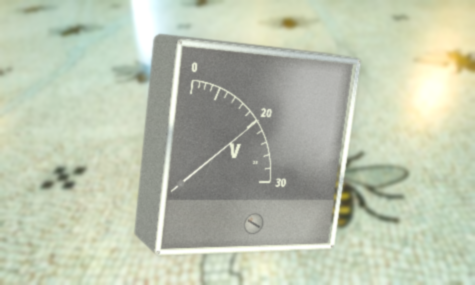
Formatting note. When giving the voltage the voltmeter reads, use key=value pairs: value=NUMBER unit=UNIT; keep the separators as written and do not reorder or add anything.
value=20 unit=V
